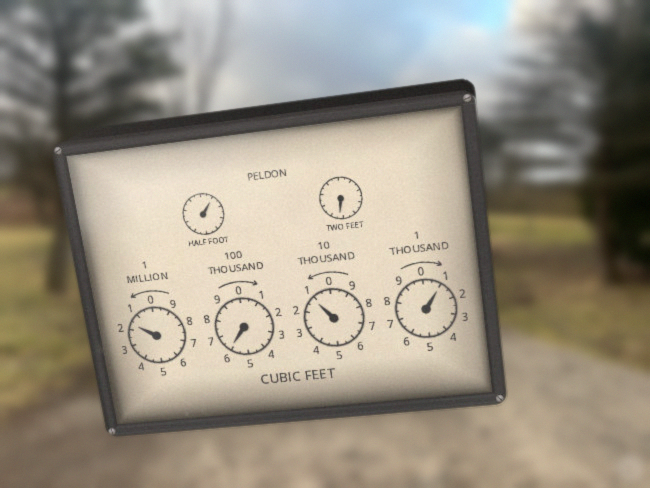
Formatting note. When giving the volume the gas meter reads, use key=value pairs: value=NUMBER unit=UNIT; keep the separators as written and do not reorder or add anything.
value=161100 unit=ft³
